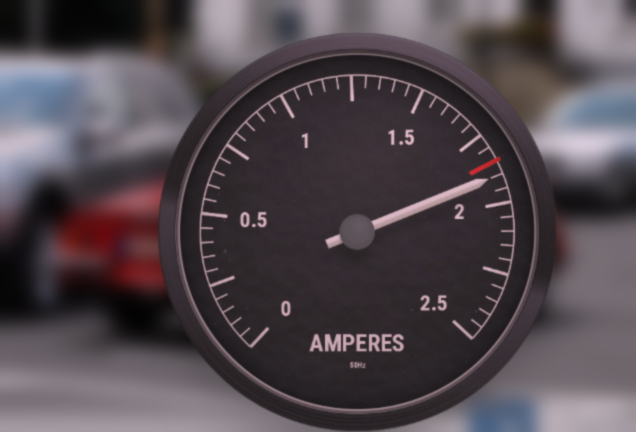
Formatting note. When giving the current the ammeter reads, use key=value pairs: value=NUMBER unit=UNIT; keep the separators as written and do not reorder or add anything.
value=1.9 unit=A
